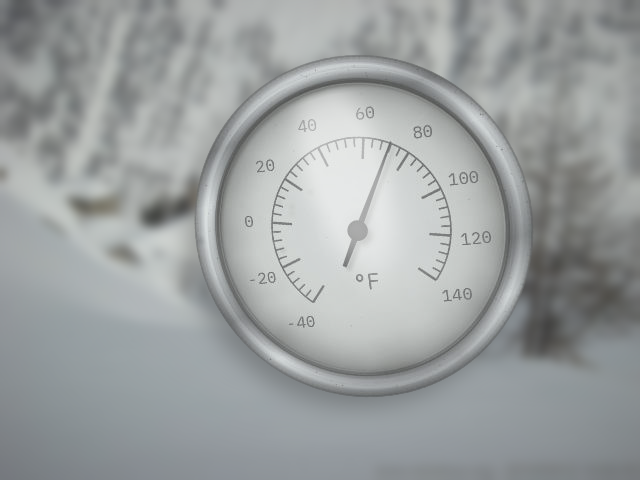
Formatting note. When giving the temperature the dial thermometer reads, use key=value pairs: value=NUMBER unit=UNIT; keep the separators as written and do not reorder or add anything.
value=72 unit=°F
